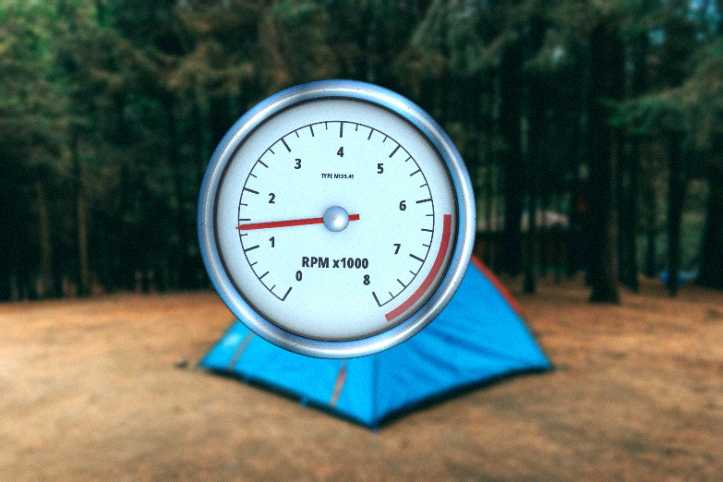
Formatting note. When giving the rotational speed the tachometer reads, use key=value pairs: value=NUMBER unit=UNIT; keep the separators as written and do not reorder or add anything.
value=1375 unit=rpm
